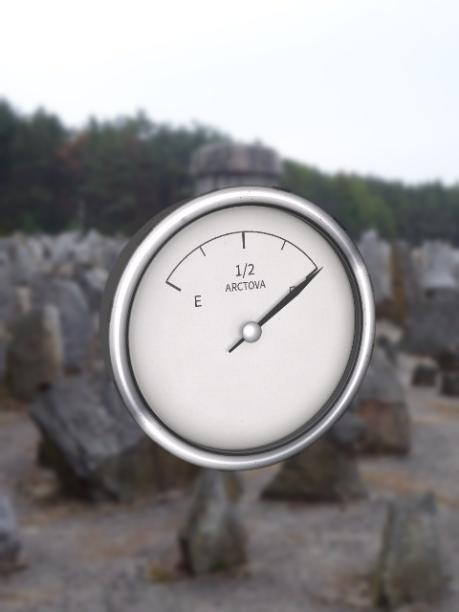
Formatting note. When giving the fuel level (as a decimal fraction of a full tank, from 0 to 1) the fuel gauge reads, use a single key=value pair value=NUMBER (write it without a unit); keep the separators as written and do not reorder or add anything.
value=1
